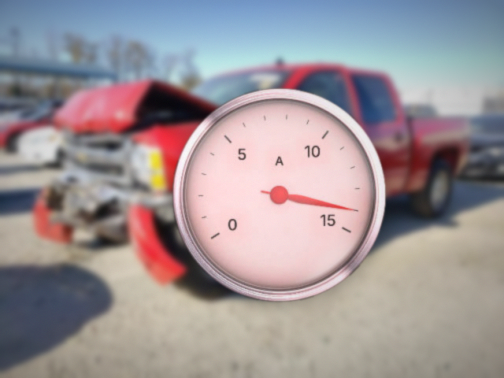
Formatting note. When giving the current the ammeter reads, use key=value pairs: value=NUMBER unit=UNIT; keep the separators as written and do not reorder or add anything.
value=14 unit=A
